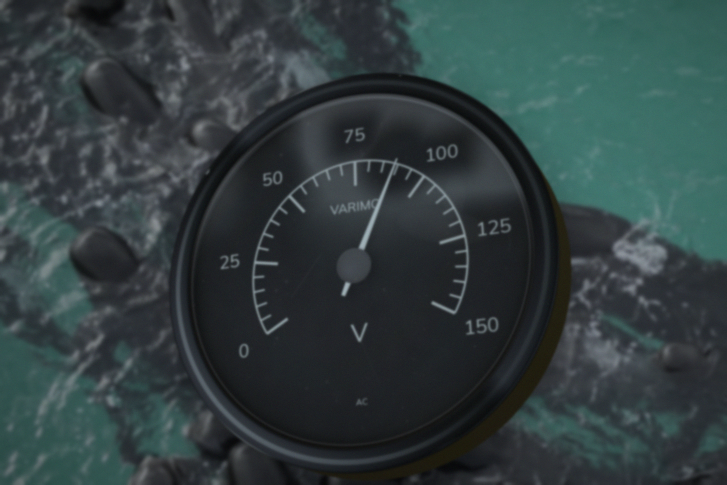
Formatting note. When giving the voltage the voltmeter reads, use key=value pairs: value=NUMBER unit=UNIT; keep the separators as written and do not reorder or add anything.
value=90 unit=V
